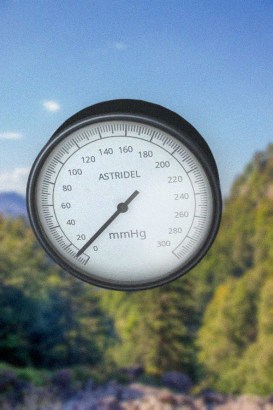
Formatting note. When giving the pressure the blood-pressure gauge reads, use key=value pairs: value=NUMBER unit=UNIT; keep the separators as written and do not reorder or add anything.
value=10 unit=mmHg
